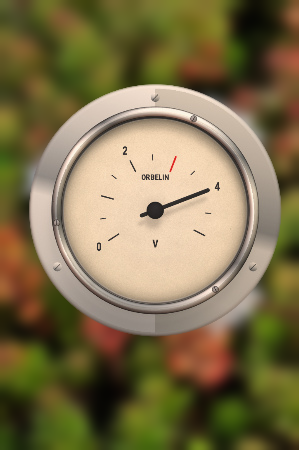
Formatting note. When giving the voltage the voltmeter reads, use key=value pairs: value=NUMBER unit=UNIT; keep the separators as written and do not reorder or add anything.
value=4 unit=V
